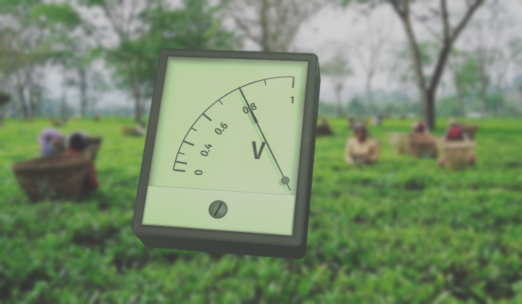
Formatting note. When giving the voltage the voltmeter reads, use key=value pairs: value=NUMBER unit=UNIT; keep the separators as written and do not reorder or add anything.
value=0.8 unit=V
